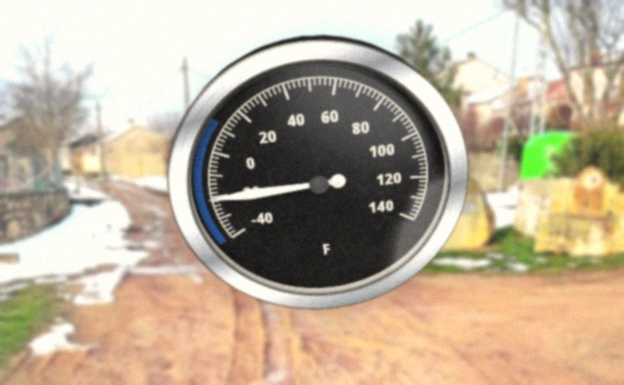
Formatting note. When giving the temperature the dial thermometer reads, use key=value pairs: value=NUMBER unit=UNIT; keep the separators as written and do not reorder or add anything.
value=-20 unit=°F
